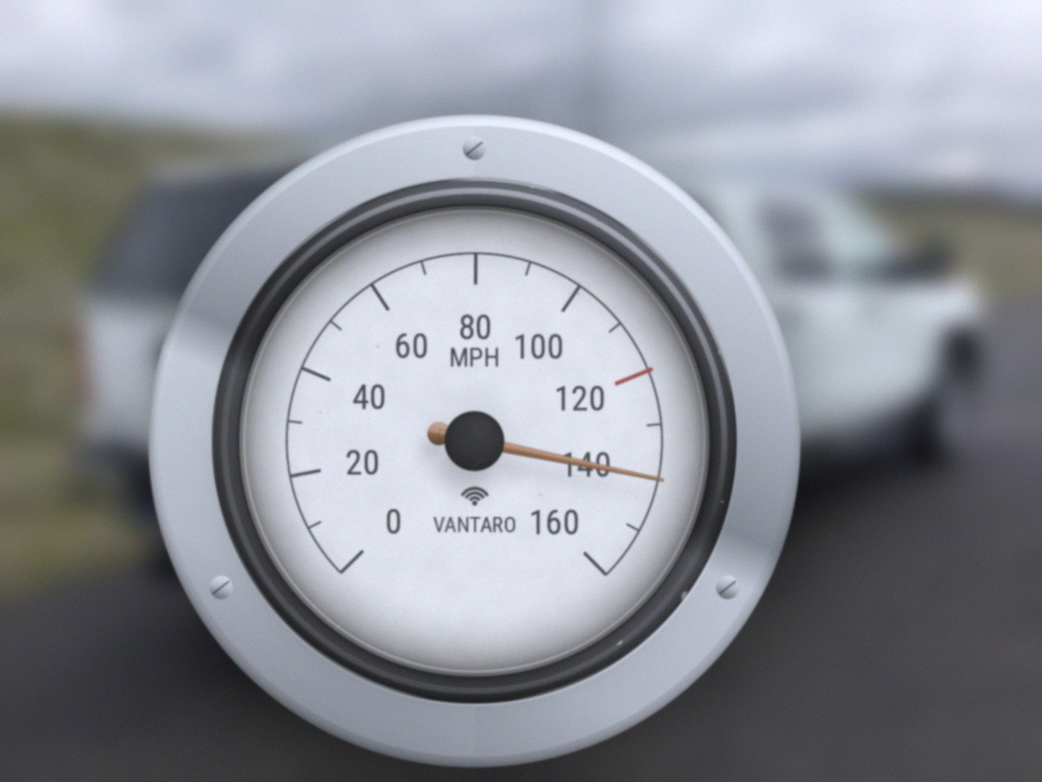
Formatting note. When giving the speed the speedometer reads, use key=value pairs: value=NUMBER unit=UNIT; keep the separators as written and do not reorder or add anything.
value=140 unit=mph
